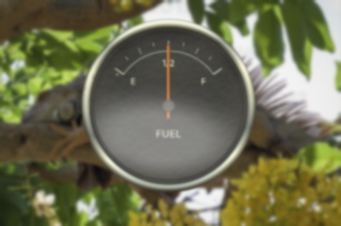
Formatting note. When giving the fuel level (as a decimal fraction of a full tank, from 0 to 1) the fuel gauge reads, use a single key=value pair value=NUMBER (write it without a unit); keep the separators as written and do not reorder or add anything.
value=0.5
